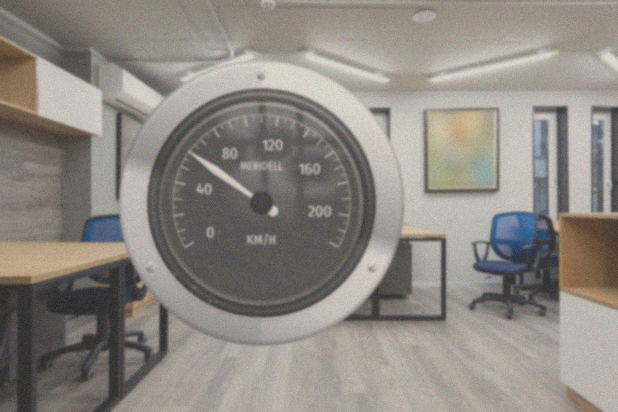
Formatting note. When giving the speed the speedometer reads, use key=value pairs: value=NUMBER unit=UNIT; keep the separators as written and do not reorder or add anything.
value=60 unit=km/h
